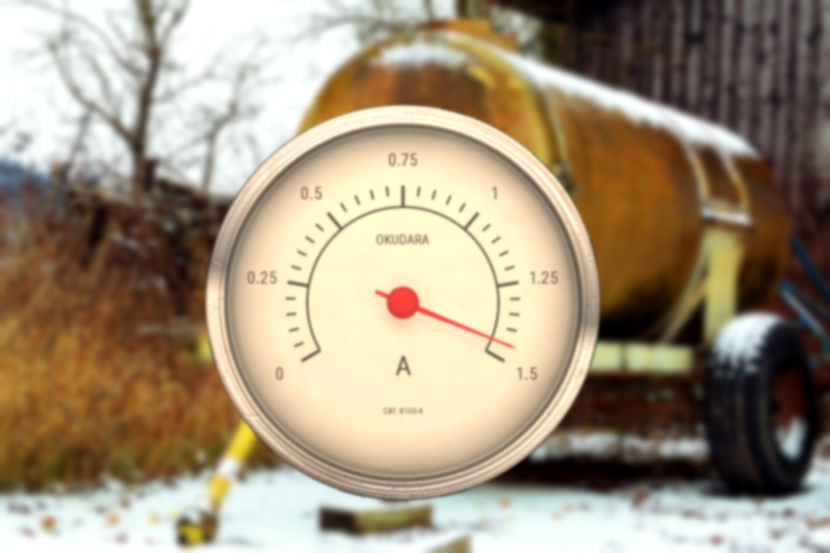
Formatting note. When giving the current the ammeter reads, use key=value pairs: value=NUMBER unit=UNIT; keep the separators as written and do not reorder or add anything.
value=1.45 unit=A
